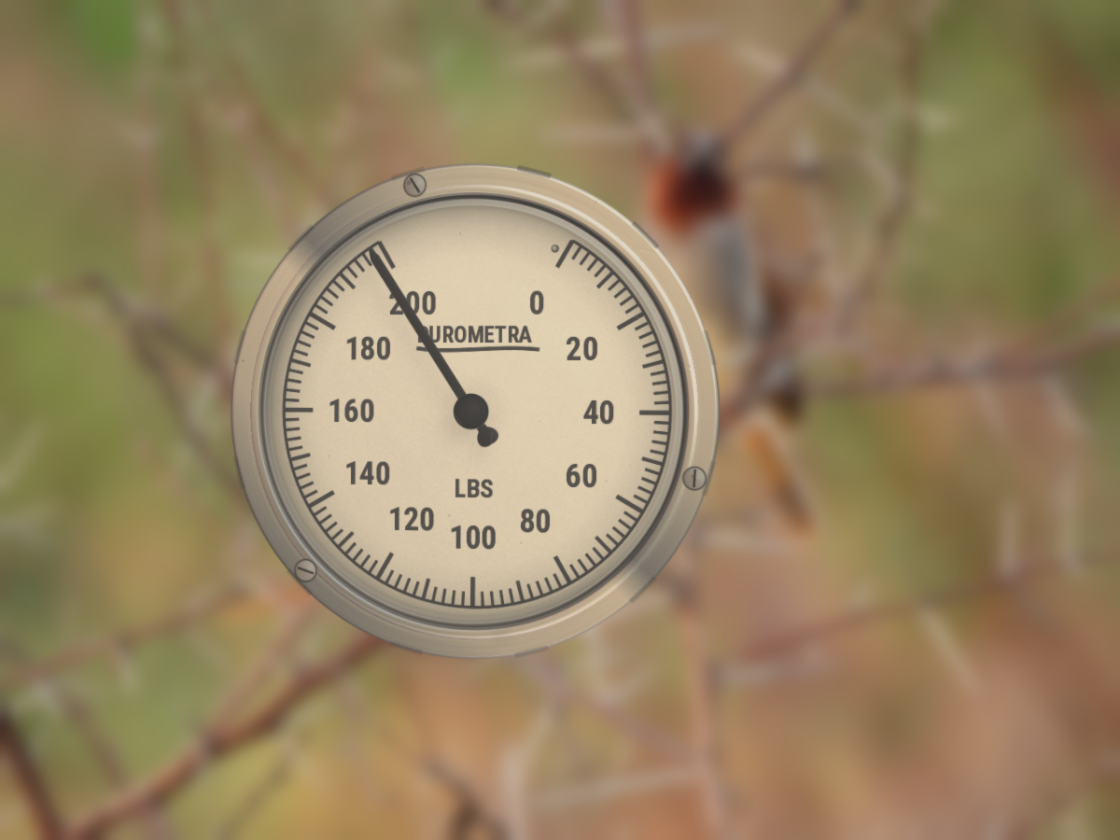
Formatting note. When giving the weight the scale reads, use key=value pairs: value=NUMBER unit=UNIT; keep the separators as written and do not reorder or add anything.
value=198 unit=lb
